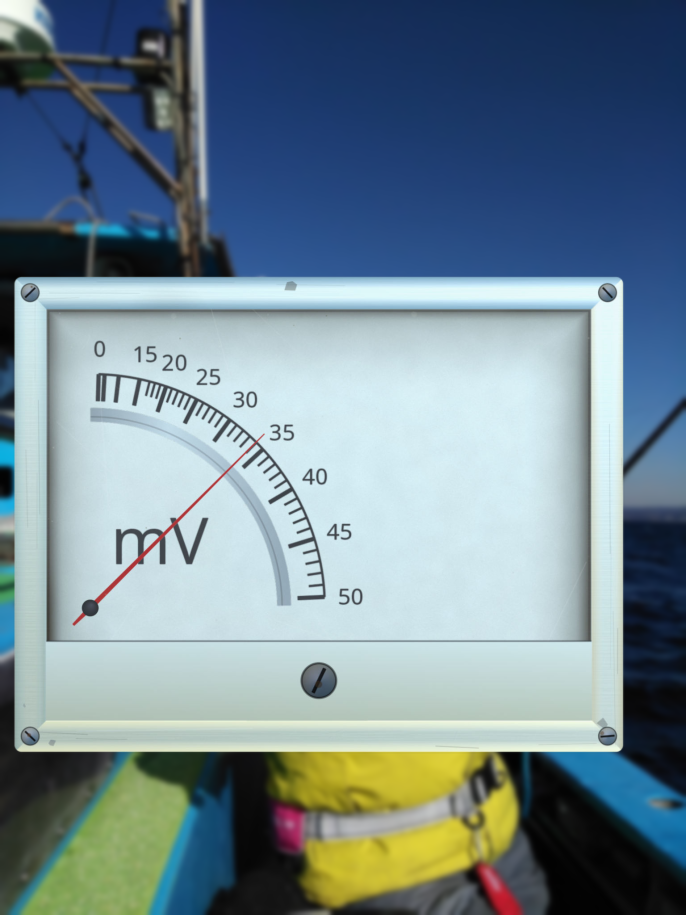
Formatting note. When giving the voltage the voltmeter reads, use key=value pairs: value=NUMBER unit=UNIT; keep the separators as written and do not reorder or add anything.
value=34 unit=mV
